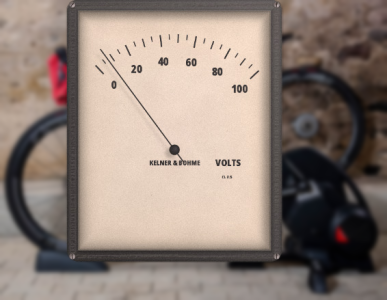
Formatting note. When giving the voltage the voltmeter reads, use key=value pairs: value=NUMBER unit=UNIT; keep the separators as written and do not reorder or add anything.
value=7.5 unit=V
